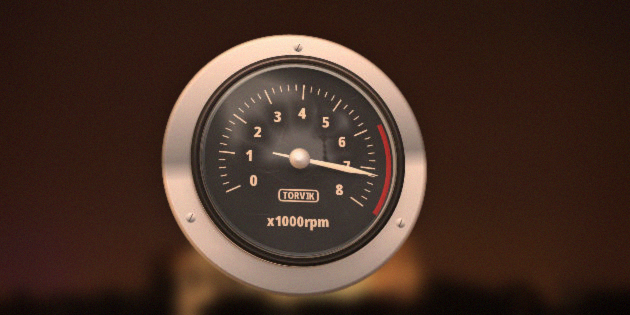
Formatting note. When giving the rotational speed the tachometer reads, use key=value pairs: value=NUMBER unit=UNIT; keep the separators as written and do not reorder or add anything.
value=7200 unit=rpm
